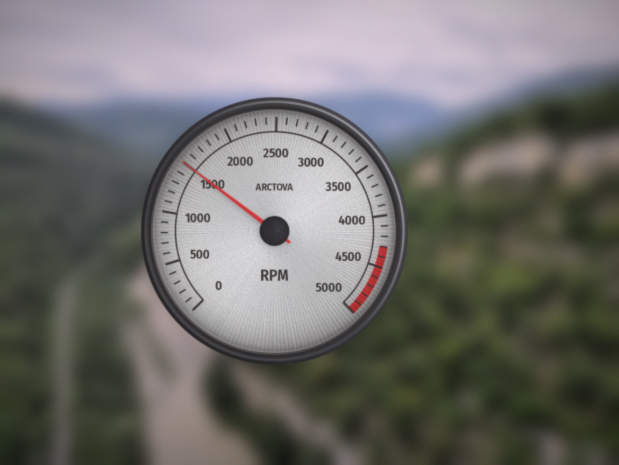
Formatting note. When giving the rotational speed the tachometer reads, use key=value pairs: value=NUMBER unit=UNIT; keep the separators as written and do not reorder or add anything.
value=1500 unit=rpm
